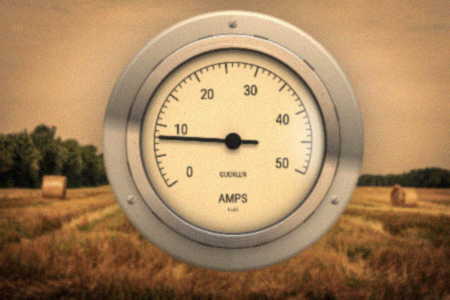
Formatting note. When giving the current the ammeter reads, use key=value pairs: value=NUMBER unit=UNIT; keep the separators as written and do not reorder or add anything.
value=8 unit=A
